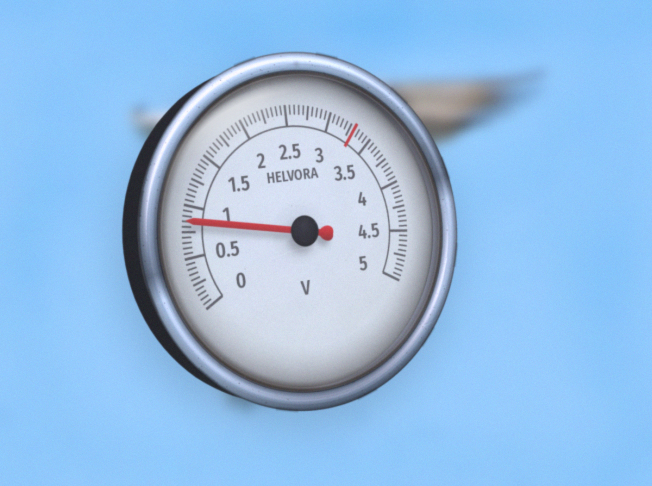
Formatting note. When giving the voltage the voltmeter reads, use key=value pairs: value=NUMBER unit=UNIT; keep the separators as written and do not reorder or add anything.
value=0.85 unit=V
